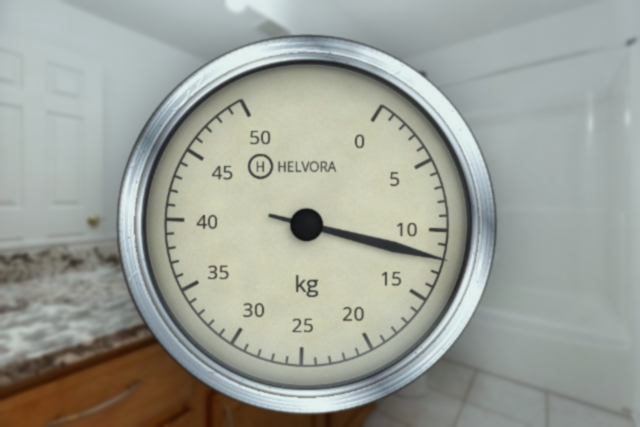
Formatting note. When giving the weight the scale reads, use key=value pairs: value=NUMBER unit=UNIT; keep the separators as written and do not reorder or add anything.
value=12 unit=kg
